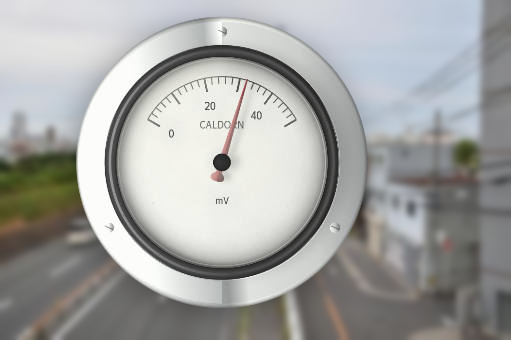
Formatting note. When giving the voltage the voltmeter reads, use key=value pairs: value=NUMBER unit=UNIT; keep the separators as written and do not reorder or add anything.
value=32 unit=mV
